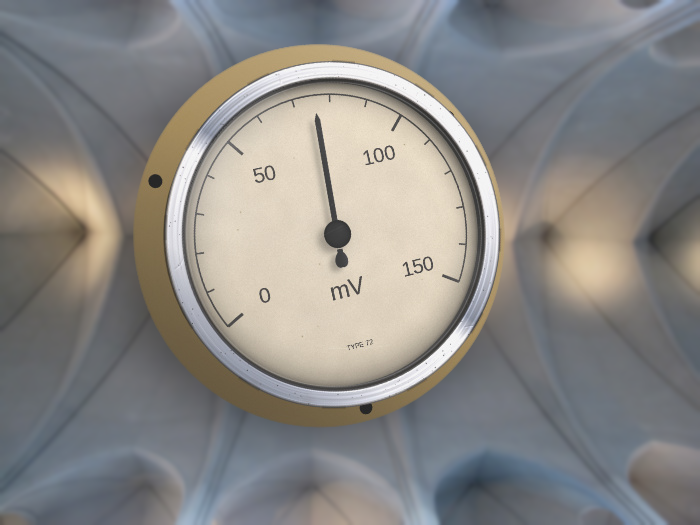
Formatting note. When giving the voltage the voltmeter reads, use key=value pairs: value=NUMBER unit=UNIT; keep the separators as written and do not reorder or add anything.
value=75 unit=mV
